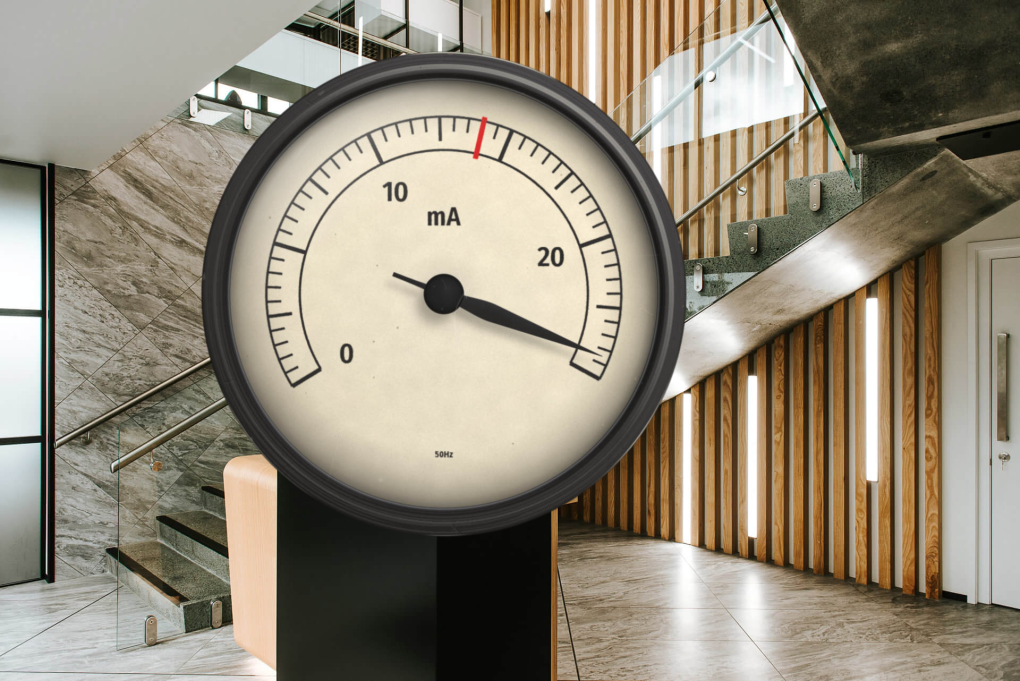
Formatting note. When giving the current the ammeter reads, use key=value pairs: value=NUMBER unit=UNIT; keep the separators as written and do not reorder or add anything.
value=24.25 unit=mA
